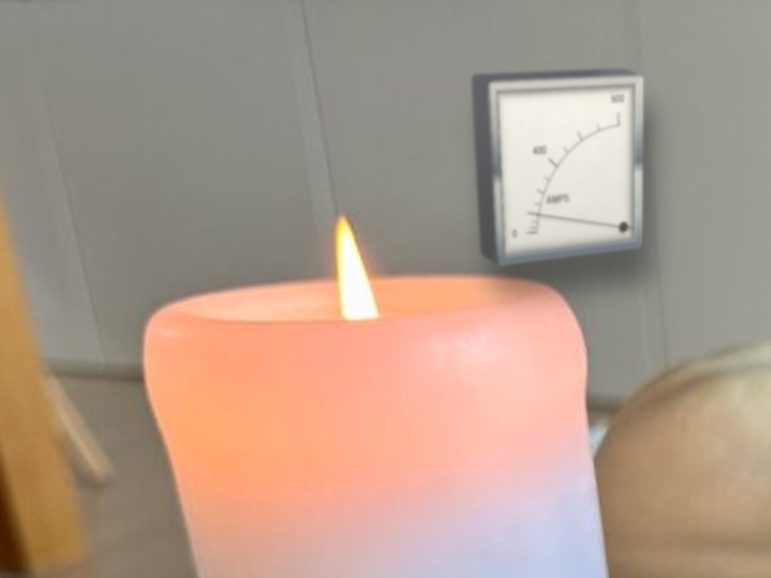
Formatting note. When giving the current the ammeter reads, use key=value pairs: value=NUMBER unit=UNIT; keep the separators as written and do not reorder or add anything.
value=200 unit=A
